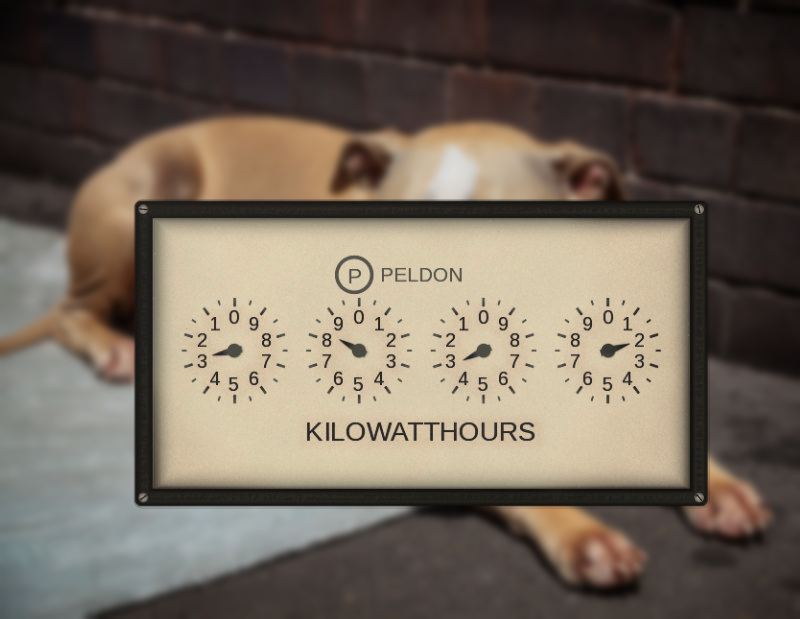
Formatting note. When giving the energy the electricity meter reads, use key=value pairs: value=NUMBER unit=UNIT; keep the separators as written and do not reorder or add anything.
value=2832 unit=kWh
